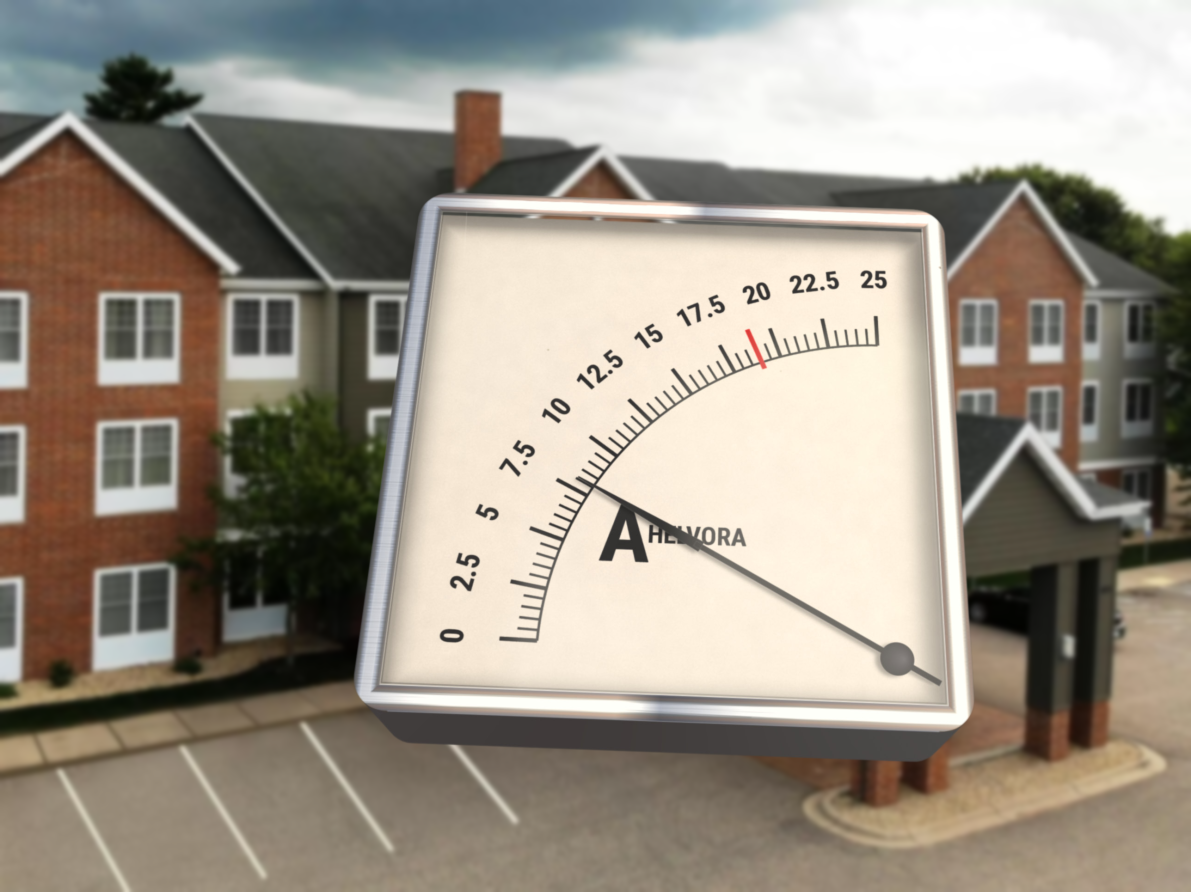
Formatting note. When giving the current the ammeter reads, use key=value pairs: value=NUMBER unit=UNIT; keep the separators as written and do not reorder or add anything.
value=8 unit=A
